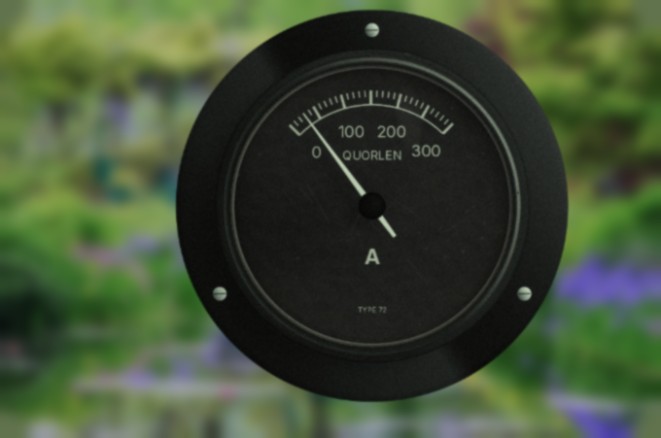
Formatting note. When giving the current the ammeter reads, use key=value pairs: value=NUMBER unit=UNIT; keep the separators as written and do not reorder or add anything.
value=30 unit=A
